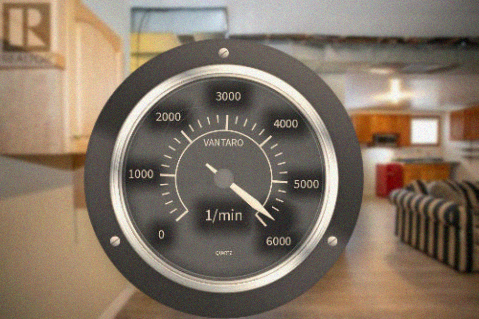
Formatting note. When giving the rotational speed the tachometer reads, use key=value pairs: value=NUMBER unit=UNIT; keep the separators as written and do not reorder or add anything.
value=5800 unit=rpm
